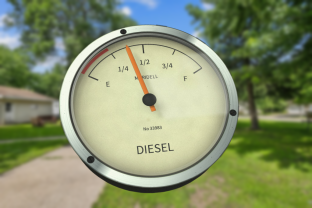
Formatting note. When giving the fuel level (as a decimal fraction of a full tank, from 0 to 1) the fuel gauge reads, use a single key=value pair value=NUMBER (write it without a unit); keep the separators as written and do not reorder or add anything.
value=0.375
